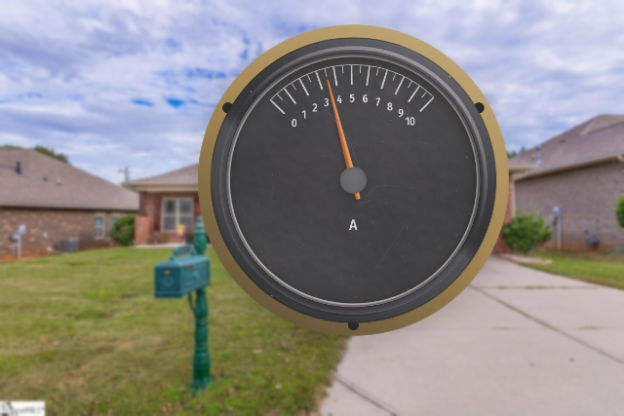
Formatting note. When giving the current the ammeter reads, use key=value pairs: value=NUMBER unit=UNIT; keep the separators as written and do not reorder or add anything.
value=3.5 unit=A
